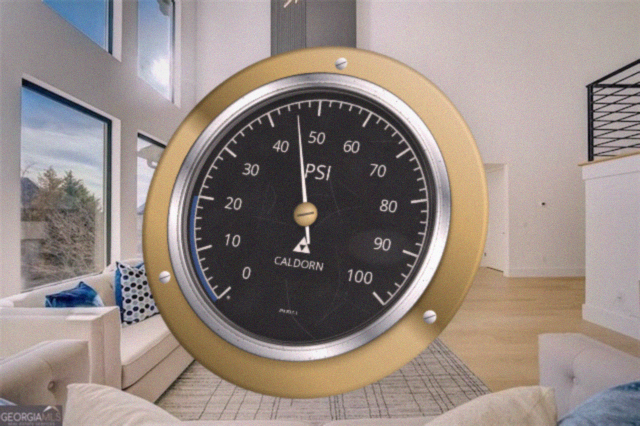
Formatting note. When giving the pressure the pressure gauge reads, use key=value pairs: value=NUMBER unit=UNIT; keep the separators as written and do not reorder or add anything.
value=46 unit=psi
